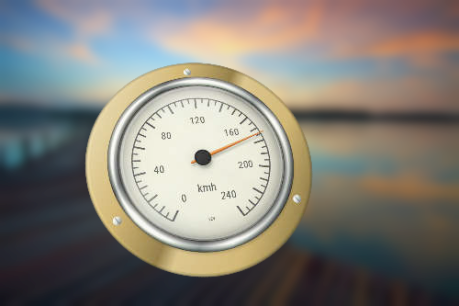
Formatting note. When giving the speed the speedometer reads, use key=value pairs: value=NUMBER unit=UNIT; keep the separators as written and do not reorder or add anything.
value=175 unit=km/h
